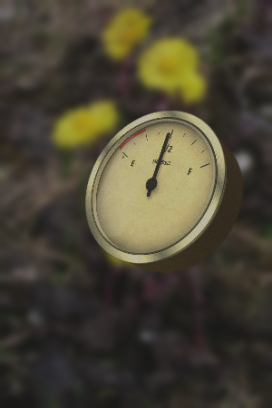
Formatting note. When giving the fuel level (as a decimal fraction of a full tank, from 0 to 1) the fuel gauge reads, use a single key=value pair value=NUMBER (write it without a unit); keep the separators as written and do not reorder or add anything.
value=0.5
